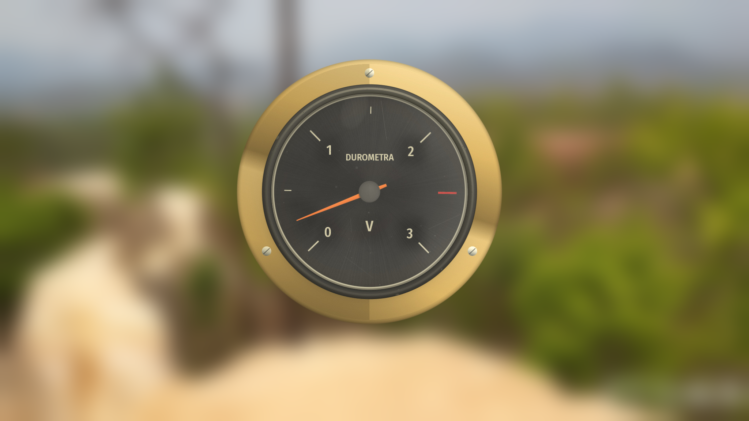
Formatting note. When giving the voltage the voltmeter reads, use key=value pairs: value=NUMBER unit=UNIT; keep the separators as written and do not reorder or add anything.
value=0.25 unit=V
